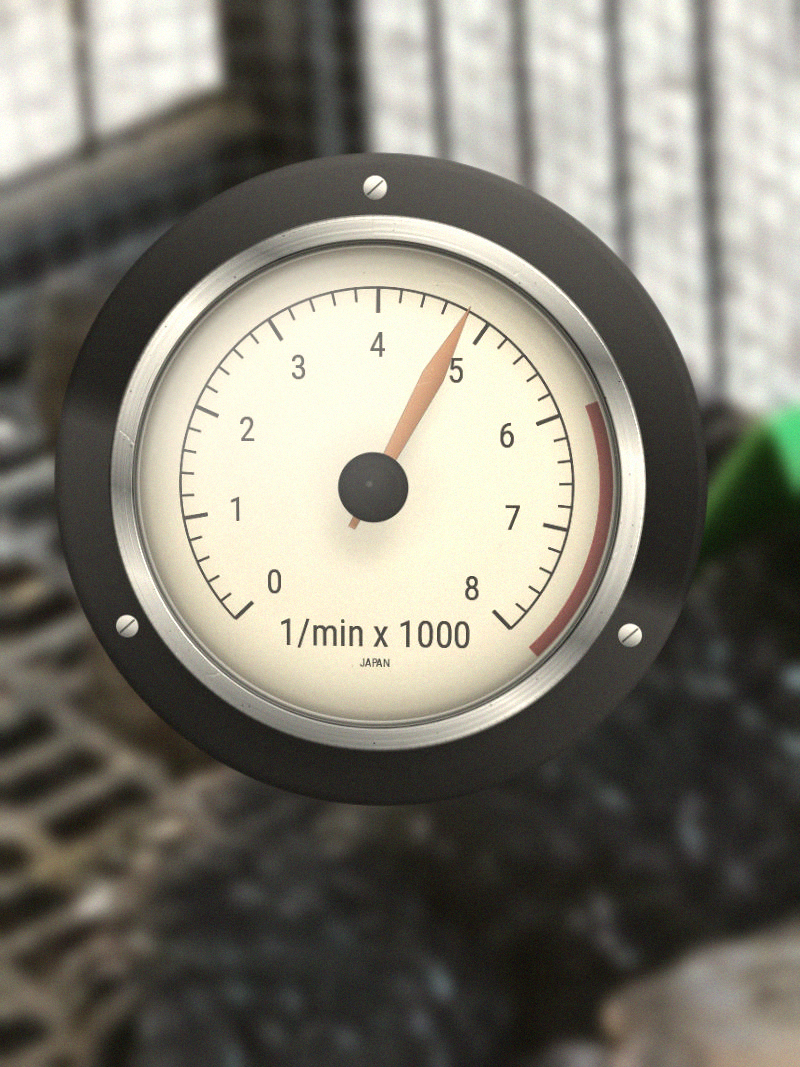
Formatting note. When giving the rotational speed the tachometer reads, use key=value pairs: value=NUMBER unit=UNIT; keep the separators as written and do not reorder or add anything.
value=4800 unit=rpm
